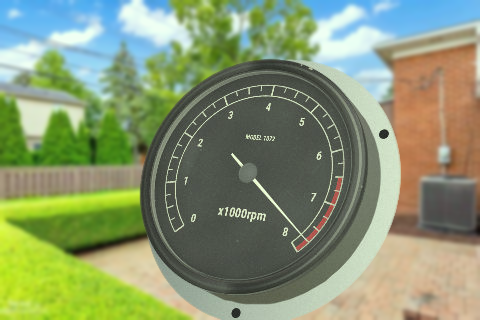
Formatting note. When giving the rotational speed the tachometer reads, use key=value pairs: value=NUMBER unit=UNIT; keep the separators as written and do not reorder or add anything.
value=7750 unit=rpm
